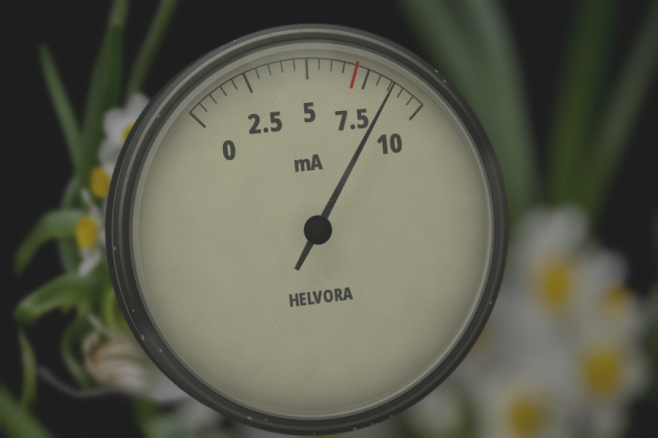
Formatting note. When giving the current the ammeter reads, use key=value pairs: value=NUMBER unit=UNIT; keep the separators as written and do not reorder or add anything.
value=8.5 unit=mA
